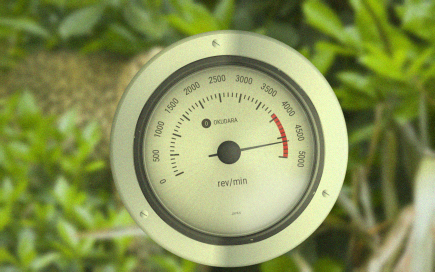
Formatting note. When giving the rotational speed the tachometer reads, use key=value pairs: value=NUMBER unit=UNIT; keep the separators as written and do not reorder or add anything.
value=4600 unit=rpm
